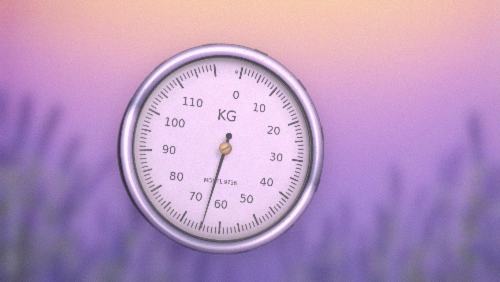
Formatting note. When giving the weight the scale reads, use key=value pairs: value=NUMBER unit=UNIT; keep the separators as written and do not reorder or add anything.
value=65 unit=kg
